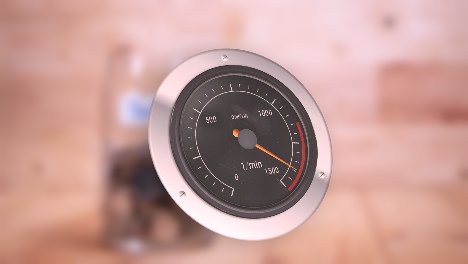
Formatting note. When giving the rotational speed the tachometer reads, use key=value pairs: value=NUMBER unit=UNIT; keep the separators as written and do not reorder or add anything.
value=1400 unit=rpm
